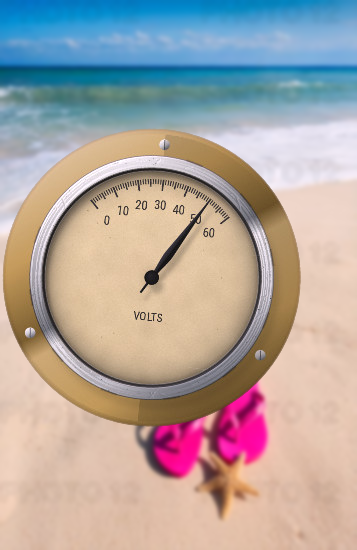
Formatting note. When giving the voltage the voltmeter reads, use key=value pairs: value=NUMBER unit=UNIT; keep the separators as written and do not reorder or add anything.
value=50 unit=V
